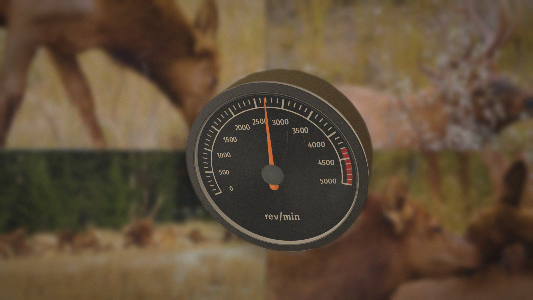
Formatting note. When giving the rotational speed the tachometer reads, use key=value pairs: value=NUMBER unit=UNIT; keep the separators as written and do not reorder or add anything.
value=2700 unit=rpm
